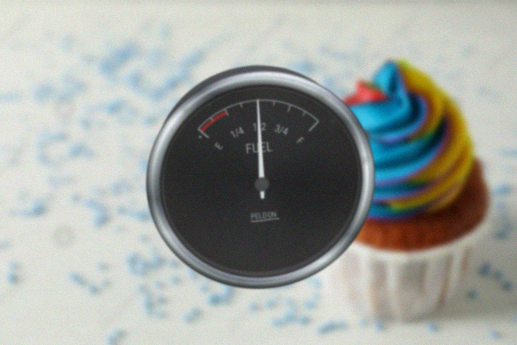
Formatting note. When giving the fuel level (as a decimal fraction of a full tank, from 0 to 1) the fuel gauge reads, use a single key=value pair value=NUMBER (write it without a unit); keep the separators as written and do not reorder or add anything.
value=0.5
